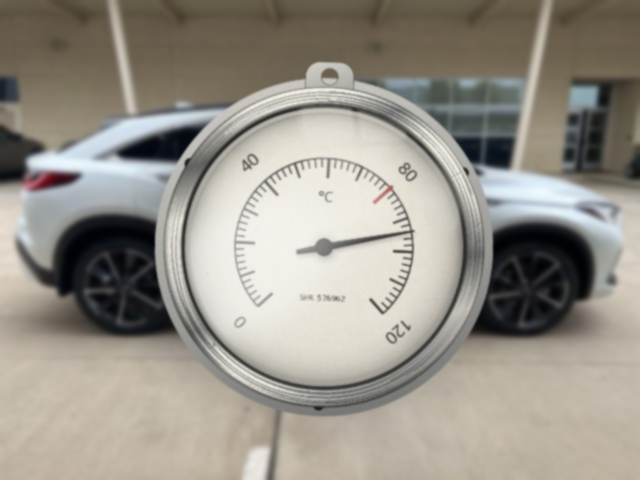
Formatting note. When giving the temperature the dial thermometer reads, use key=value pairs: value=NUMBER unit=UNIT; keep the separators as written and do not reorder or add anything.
value=94 unit=°C
